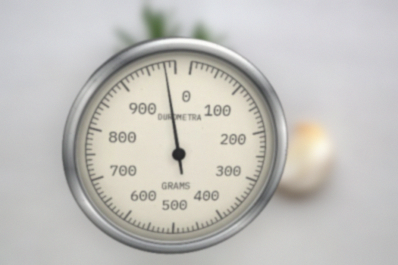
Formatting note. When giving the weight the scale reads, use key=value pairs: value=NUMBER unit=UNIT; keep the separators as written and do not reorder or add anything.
value=980 unit=g
